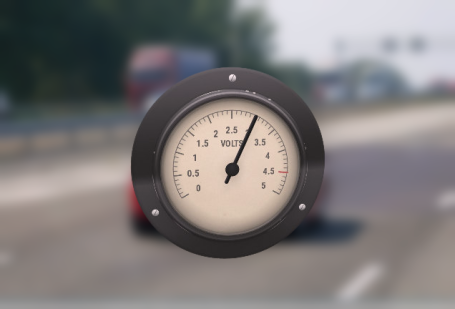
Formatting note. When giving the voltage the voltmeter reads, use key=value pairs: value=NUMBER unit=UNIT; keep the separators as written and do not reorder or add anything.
value=3 unit=V
